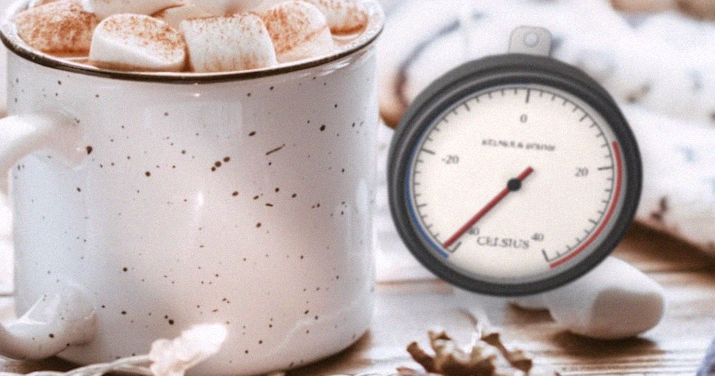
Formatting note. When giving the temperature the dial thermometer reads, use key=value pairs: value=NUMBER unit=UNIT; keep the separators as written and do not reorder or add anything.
value=-38 unit=°C
